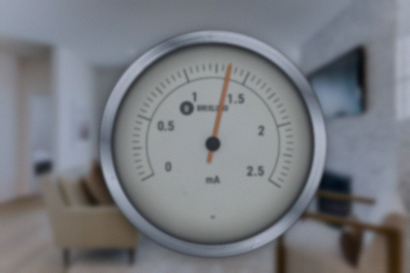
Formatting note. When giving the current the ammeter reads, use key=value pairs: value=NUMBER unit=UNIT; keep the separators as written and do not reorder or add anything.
value=1.35 unit=mA
